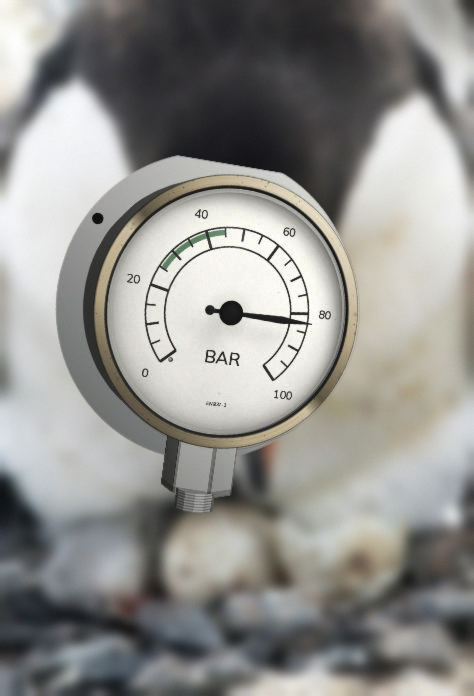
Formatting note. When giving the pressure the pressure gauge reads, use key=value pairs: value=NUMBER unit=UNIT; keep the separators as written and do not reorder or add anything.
value=82.5 unit=bar
